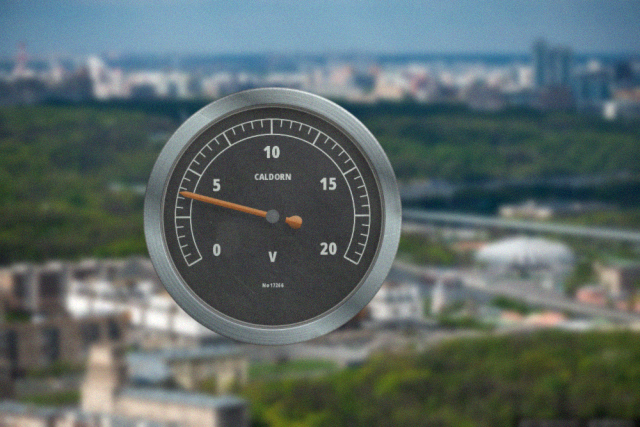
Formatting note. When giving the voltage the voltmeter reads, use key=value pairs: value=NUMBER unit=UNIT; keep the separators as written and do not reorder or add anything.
value=3.75 unit=V
